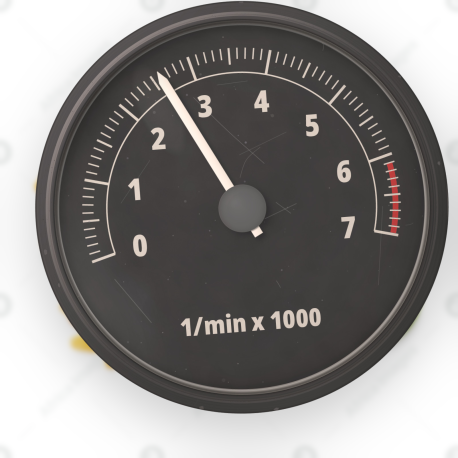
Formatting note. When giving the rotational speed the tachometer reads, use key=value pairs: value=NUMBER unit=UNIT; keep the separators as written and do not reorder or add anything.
value=2600 unit=rpm
